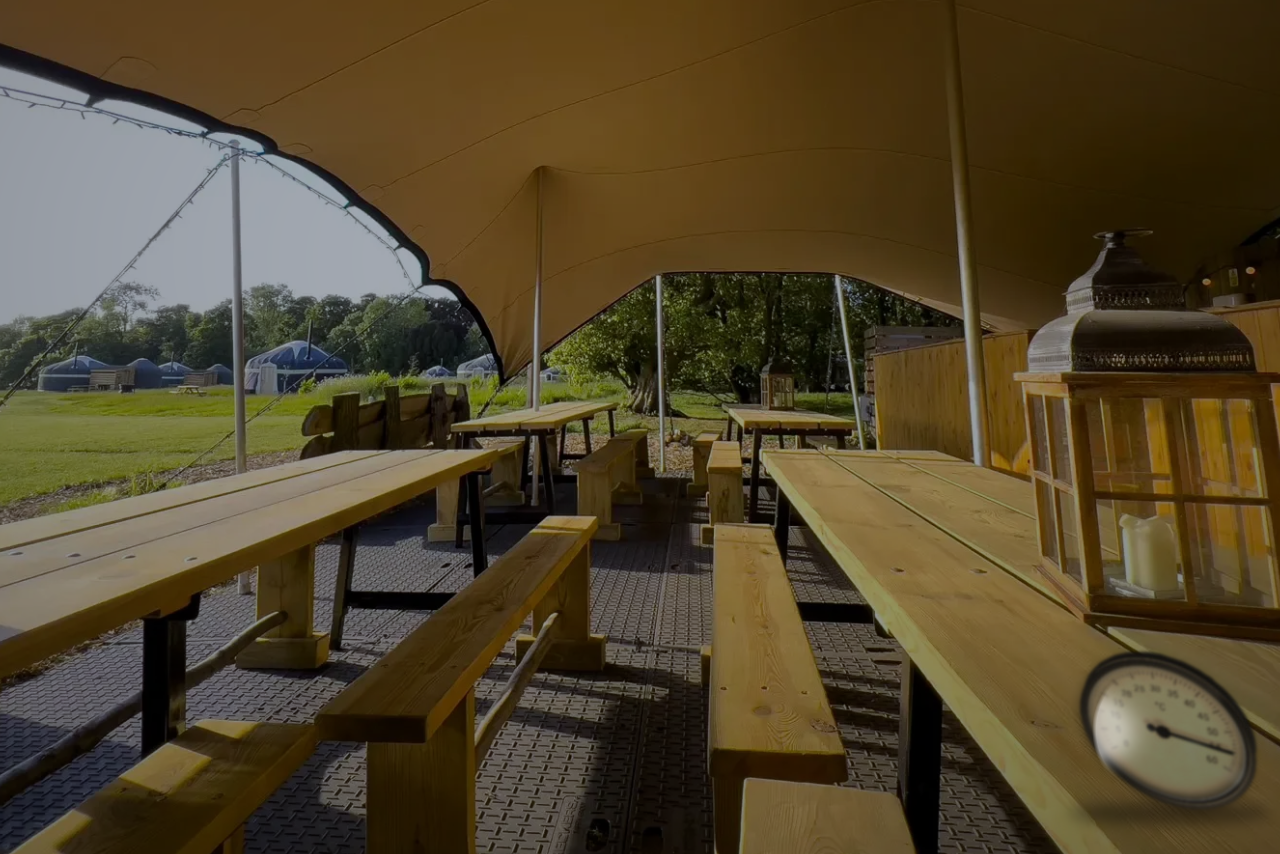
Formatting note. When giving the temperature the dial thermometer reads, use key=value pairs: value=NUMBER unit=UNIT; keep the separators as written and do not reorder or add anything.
value=55 unit=°C
